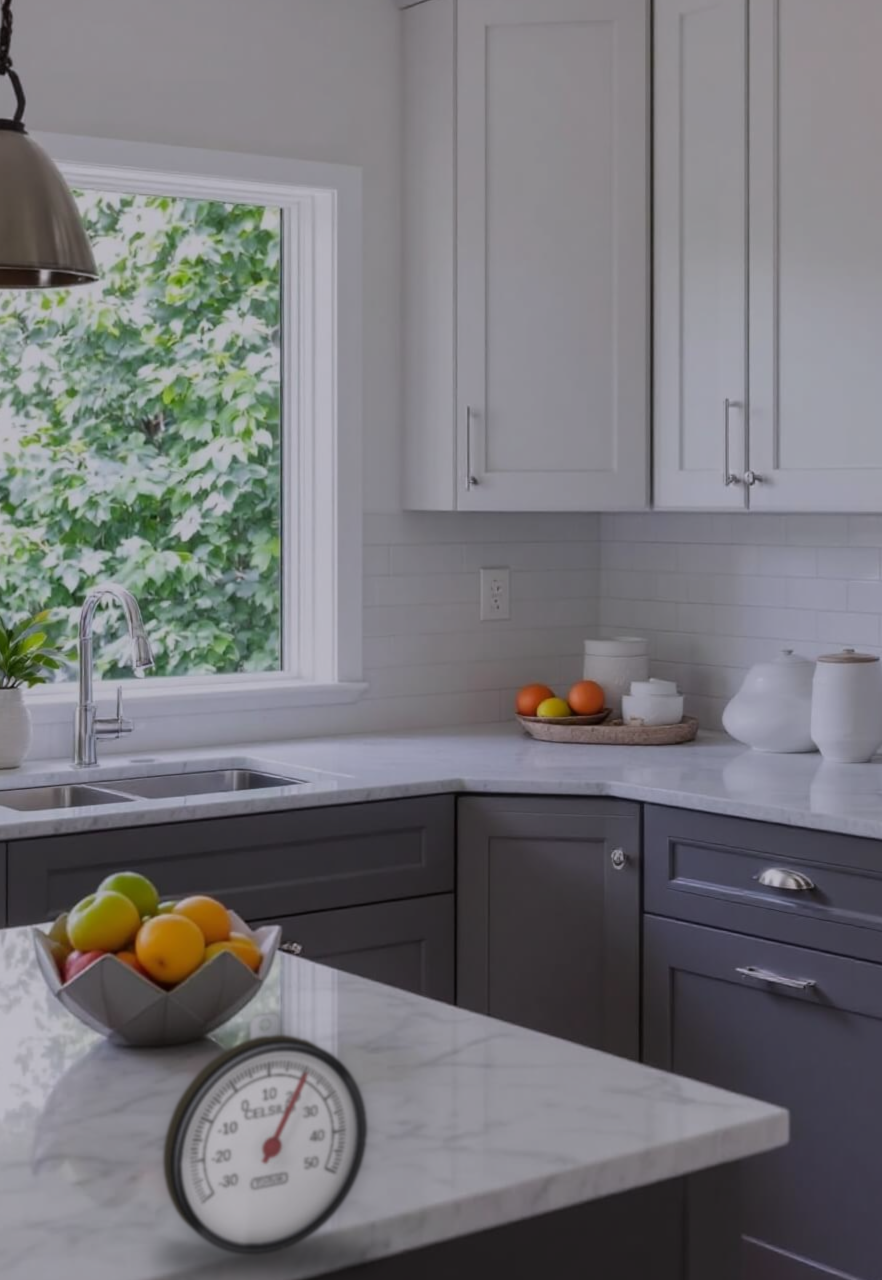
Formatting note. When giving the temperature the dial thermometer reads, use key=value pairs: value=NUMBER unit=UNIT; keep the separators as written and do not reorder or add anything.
value=20 unit=°C
